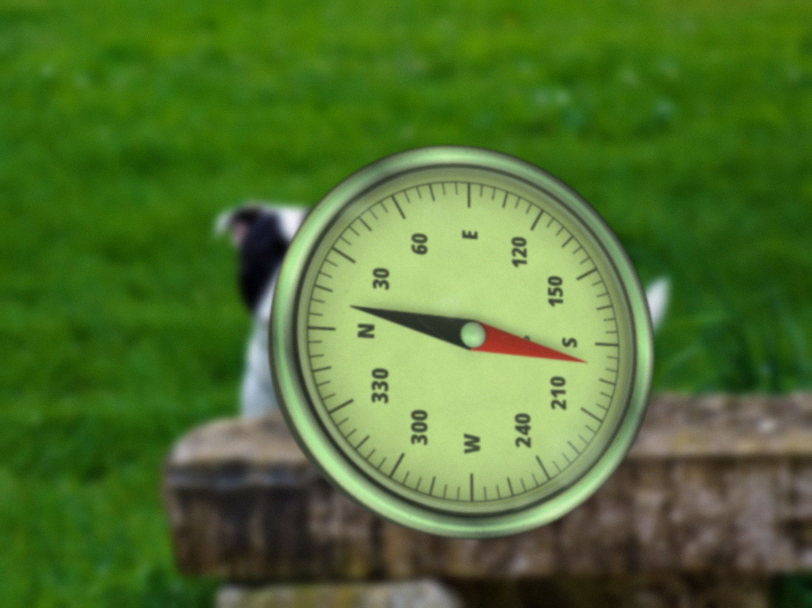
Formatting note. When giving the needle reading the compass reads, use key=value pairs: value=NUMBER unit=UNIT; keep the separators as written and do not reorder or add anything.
value=190 unit=°
